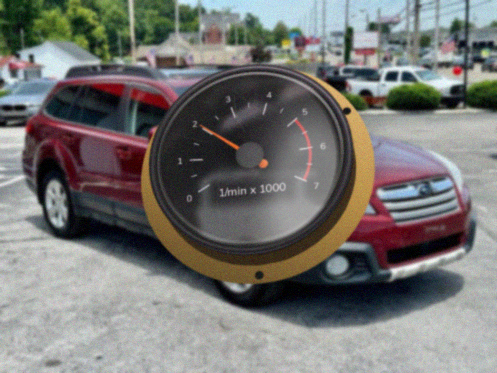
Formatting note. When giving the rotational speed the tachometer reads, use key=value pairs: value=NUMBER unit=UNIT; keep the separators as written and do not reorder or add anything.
value=2000 unit=rpm
